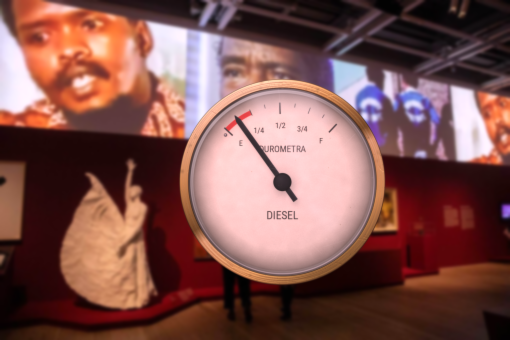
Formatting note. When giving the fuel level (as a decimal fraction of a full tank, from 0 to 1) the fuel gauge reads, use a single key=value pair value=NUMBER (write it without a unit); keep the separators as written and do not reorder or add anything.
value=0.125
